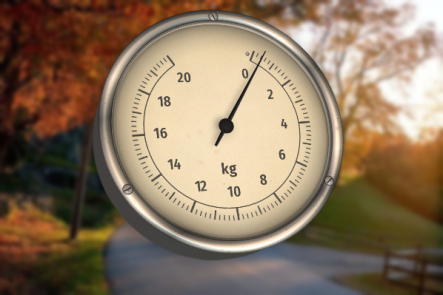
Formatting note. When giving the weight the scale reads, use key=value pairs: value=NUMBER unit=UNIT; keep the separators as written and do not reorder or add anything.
value=0.4 unit=kg
